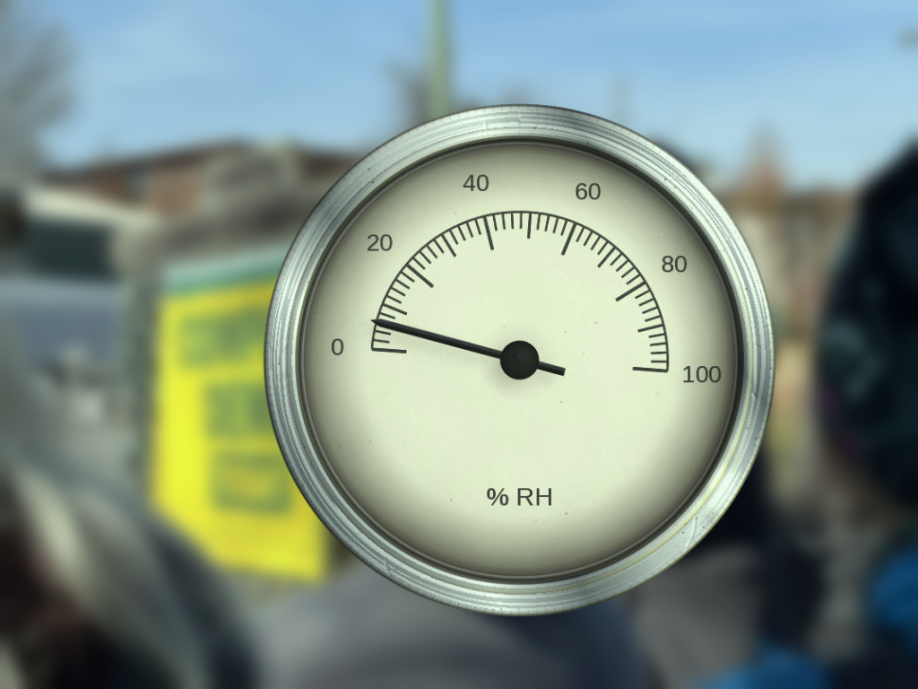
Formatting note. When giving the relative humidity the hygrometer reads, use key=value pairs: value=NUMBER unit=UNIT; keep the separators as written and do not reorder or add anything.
value=6 unit=%
